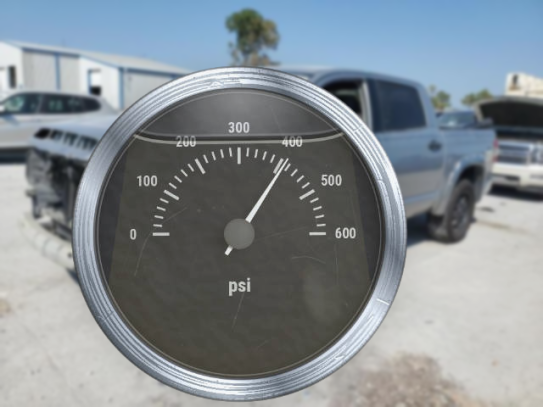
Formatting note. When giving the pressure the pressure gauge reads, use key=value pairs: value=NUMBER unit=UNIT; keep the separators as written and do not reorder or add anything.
value=410 unit=psi
